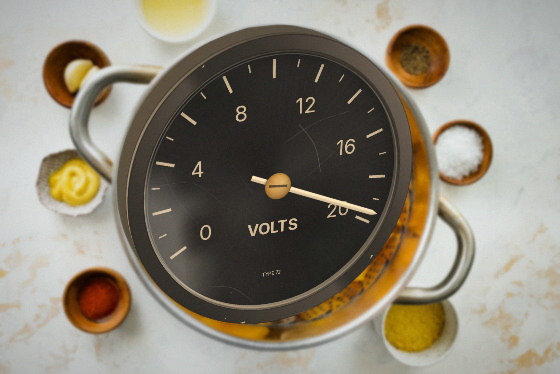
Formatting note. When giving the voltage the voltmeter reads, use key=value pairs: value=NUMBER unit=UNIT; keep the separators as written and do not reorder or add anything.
value=19.5 unit=V
